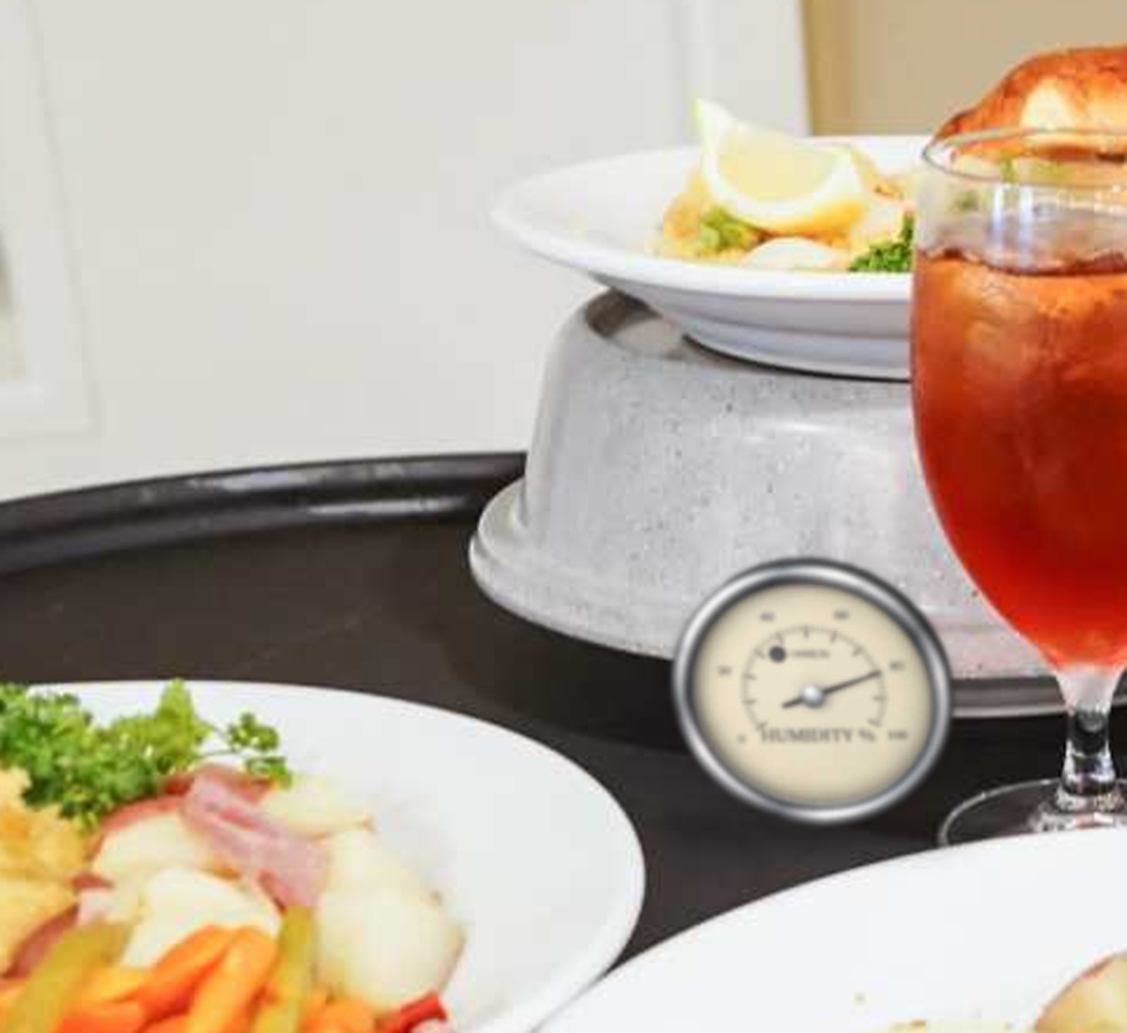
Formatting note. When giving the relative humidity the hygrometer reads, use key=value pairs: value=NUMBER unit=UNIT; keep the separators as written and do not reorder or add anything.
value=80 unit=%
